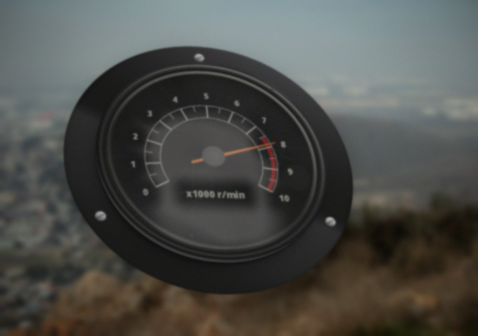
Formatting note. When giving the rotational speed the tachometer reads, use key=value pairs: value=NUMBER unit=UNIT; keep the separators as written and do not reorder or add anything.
value=8000 unit=rpm
